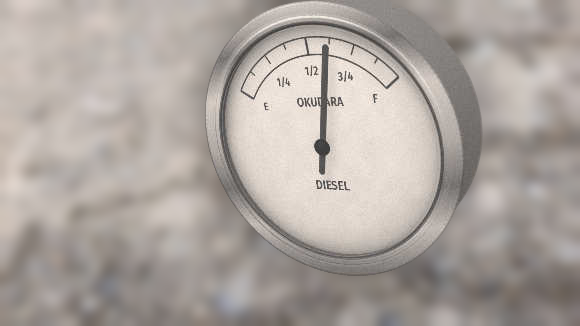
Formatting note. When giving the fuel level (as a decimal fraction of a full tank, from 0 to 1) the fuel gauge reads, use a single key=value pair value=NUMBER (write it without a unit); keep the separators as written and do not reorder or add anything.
value=0.625
